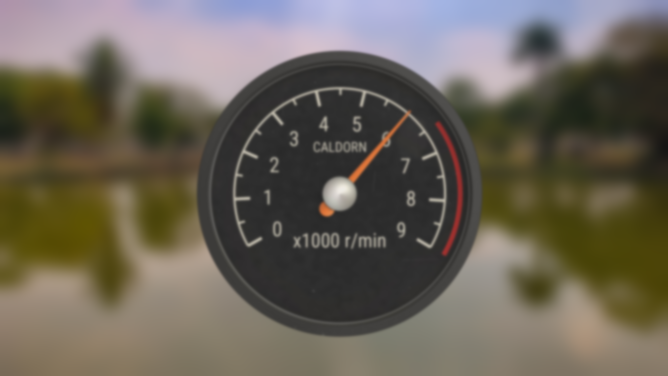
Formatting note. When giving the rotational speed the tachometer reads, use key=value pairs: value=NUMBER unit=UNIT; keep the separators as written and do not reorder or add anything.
value=6000 unit=rpm
